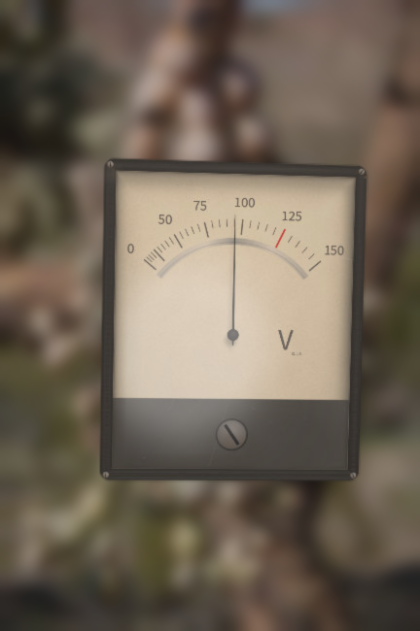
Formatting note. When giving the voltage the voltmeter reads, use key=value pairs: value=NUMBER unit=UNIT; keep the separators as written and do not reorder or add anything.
value=95 unit=V
